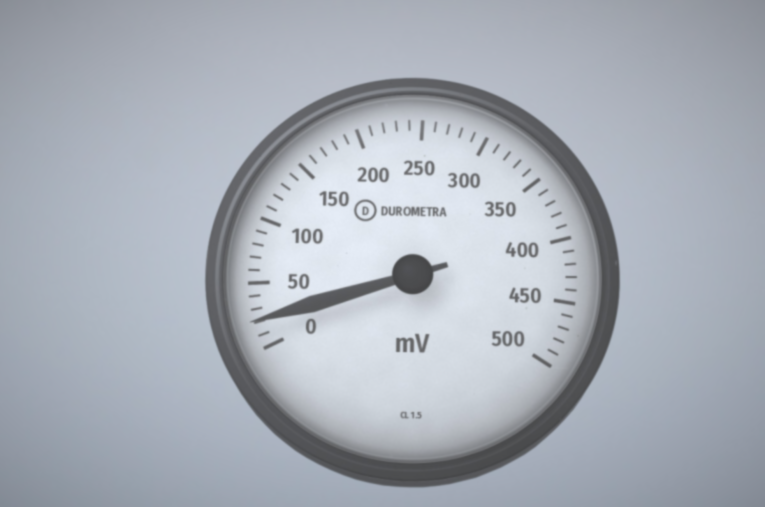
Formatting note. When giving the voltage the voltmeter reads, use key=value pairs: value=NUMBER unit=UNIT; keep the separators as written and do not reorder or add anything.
value=20 unit=mV
